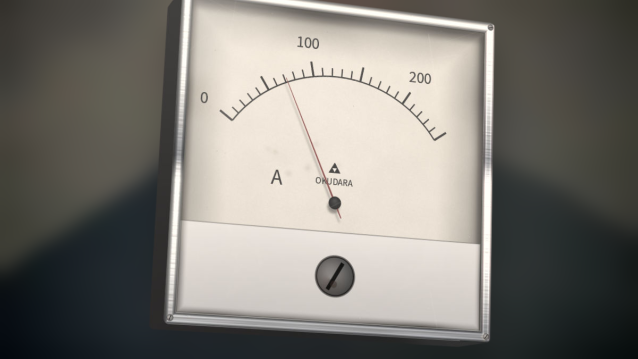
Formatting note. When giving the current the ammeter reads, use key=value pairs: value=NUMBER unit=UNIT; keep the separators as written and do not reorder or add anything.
value=70 unit=A
